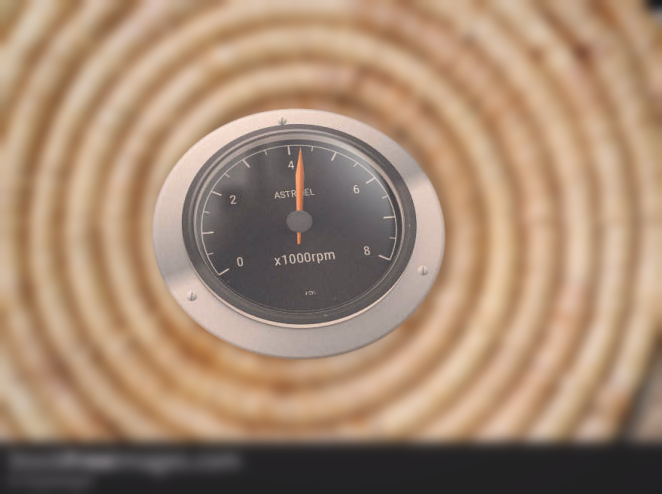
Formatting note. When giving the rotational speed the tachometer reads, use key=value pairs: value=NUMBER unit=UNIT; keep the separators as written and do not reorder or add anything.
value=4250 unit=rpm
